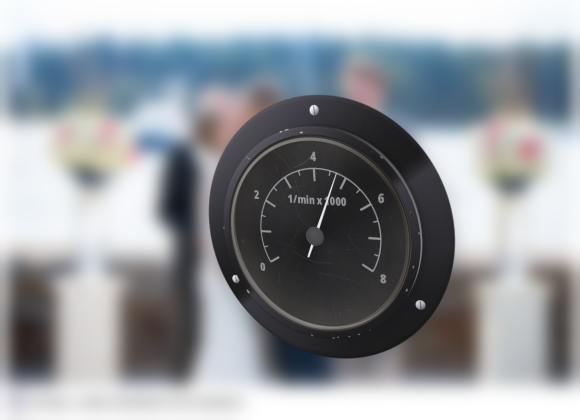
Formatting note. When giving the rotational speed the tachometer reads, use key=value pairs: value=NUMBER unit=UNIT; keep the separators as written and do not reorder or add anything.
value=4750 unit=rpm
